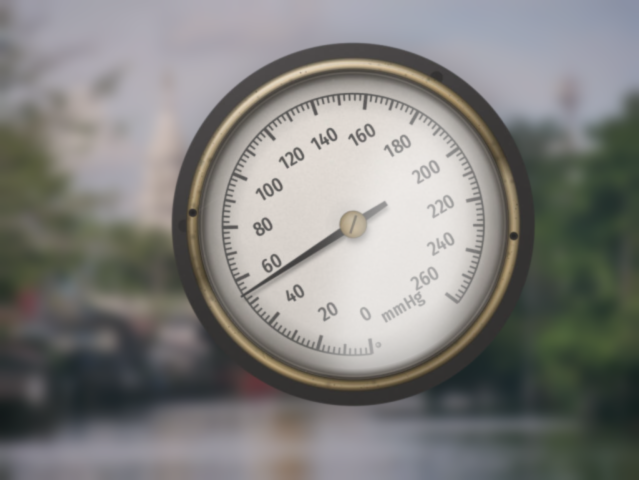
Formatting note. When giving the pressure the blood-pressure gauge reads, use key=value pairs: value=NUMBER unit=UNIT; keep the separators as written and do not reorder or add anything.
value=54 unit=mmHg
